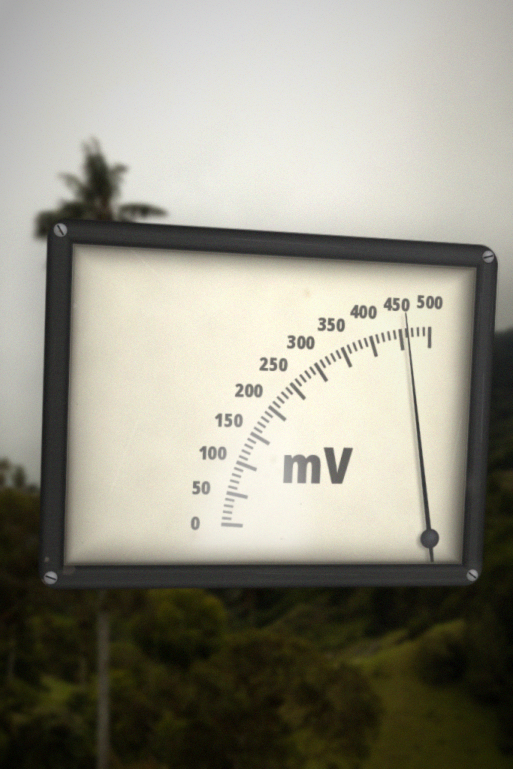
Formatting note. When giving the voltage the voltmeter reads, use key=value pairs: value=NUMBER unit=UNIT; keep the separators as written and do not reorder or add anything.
value=460 unit=mV
